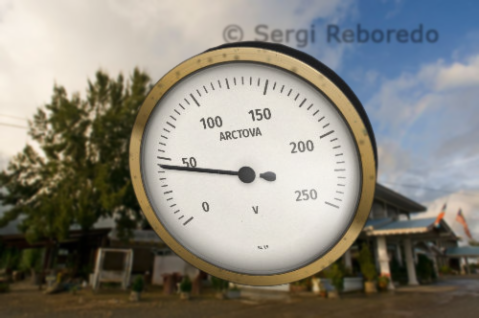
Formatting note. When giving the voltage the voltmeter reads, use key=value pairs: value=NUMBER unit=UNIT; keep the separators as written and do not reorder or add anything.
value=45 unit=V
